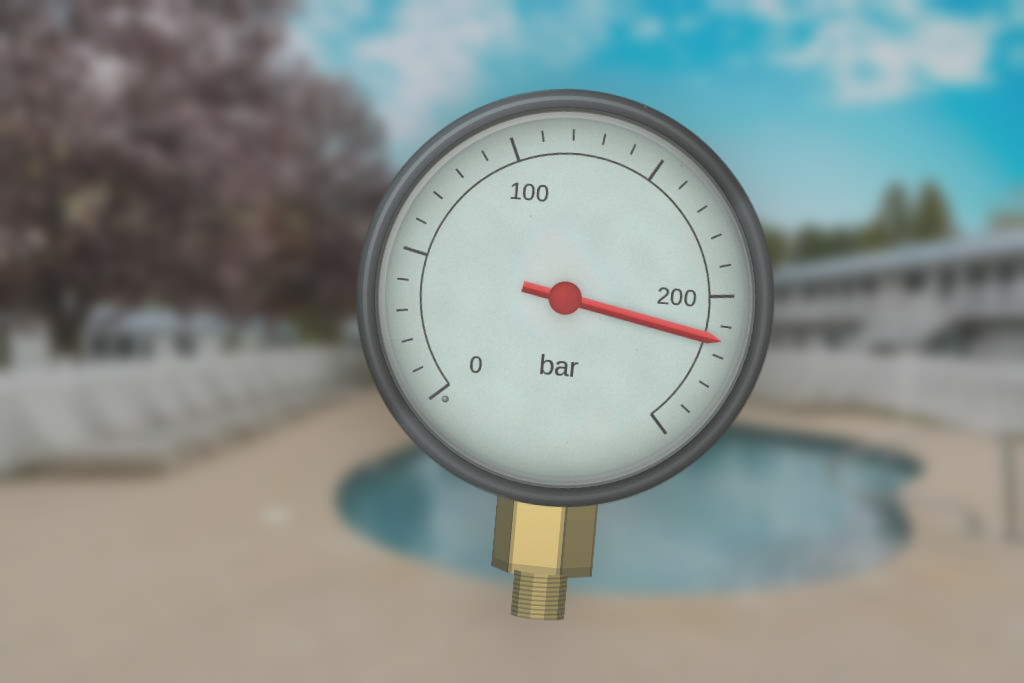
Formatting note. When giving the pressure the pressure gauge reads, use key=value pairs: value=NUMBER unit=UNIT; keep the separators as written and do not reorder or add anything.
value=215 unit=bar
